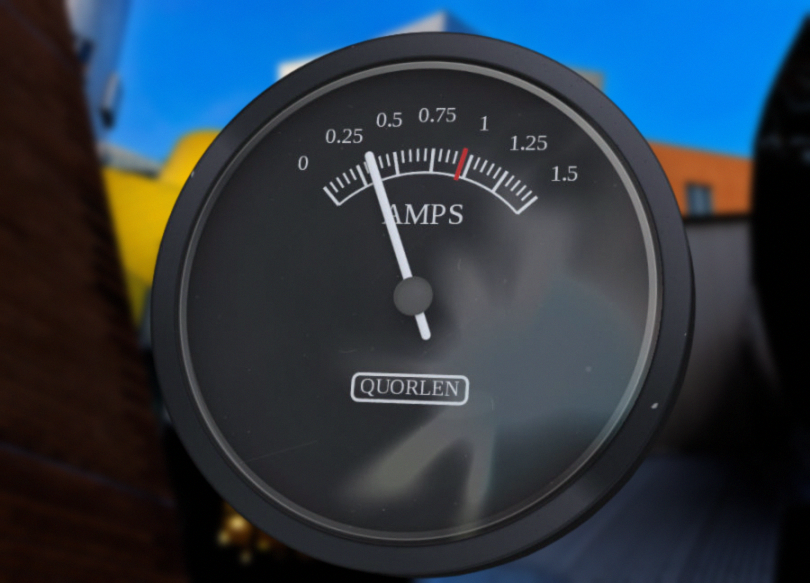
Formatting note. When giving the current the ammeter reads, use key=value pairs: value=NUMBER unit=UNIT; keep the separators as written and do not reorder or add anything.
value=0.35 unit=A
